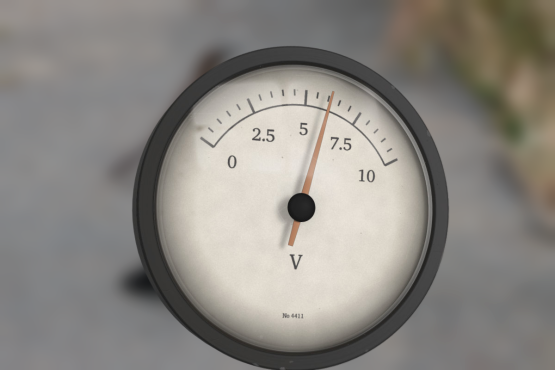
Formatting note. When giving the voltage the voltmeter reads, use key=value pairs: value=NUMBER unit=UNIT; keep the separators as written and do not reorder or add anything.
value=6 unit=V
